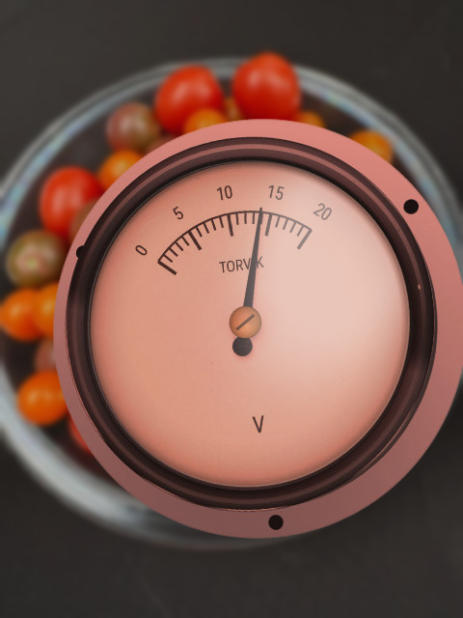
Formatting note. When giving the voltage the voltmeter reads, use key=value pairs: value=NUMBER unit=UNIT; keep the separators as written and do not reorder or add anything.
value=14 unit=V
